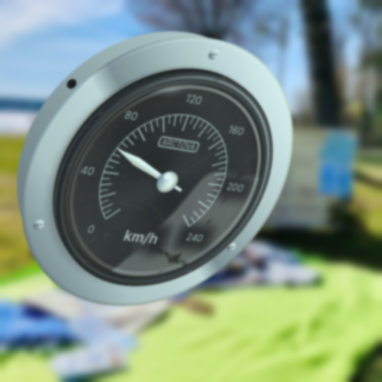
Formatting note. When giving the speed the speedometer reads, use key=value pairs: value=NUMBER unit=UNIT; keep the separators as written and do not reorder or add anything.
value=60 unit=km/h
